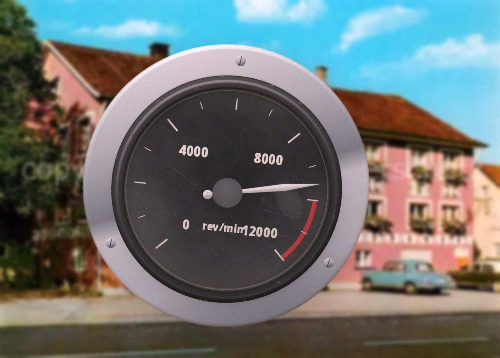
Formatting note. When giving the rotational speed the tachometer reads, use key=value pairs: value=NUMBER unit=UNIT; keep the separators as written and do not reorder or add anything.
value=9500 unit=rpm
